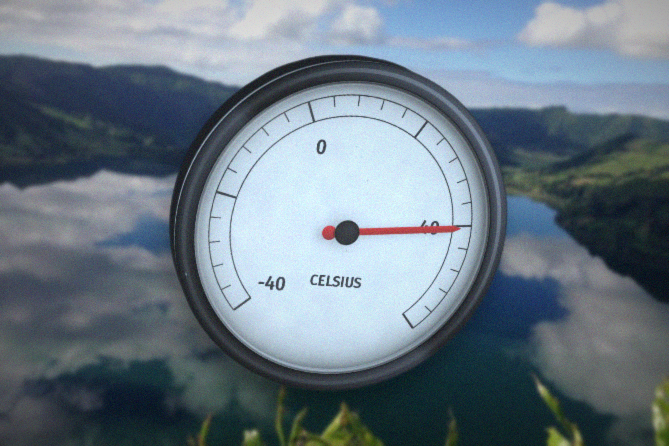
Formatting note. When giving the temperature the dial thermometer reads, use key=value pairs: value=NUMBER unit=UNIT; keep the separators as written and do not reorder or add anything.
value=40 unit=°C
